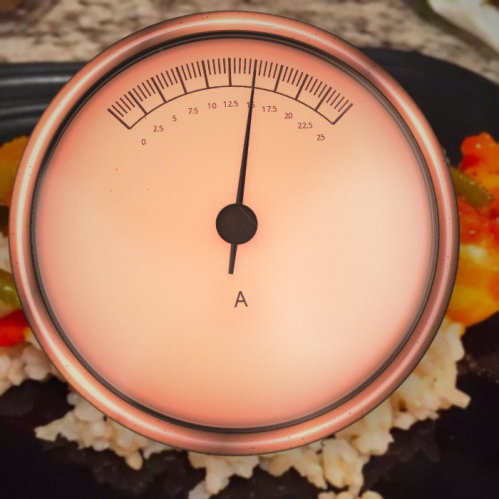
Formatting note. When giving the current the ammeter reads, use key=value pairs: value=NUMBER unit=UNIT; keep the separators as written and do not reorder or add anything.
value=15 unit=A
